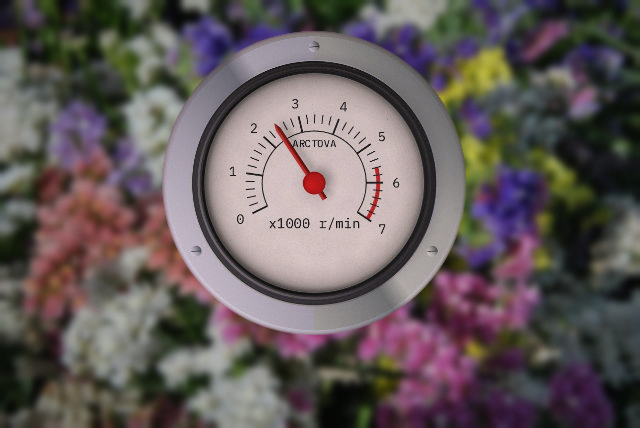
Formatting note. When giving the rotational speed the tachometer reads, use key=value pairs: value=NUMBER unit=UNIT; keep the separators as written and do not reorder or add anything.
value=2400 unit=rpm
